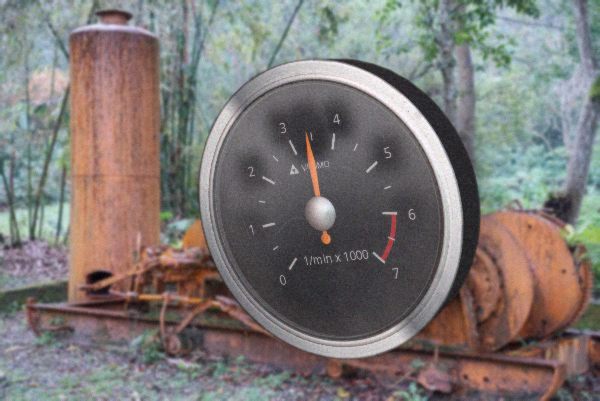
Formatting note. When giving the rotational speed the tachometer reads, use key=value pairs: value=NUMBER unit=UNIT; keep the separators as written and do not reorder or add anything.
value=3500 unit=rpm
